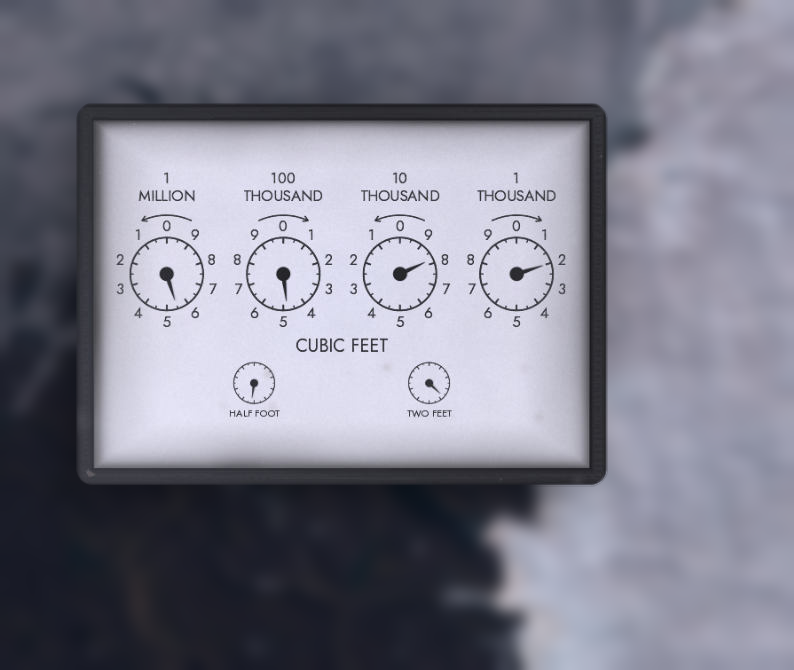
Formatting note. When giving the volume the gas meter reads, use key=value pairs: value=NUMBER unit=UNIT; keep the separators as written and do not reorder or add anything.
value=548200 unit=ft³
